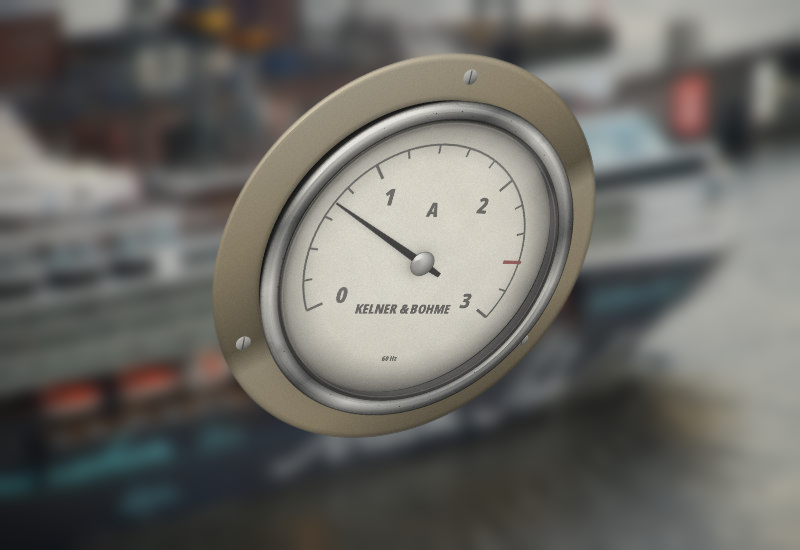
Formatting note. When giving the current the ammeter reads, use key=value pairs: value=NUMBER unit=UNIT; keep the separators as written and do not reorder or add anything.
value=0.7 unit=A
